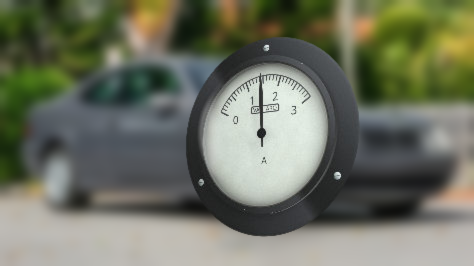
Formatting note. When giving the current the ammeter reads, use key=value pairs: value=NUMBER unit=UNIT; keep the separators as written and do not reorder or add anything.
value=1.5 unit=A
